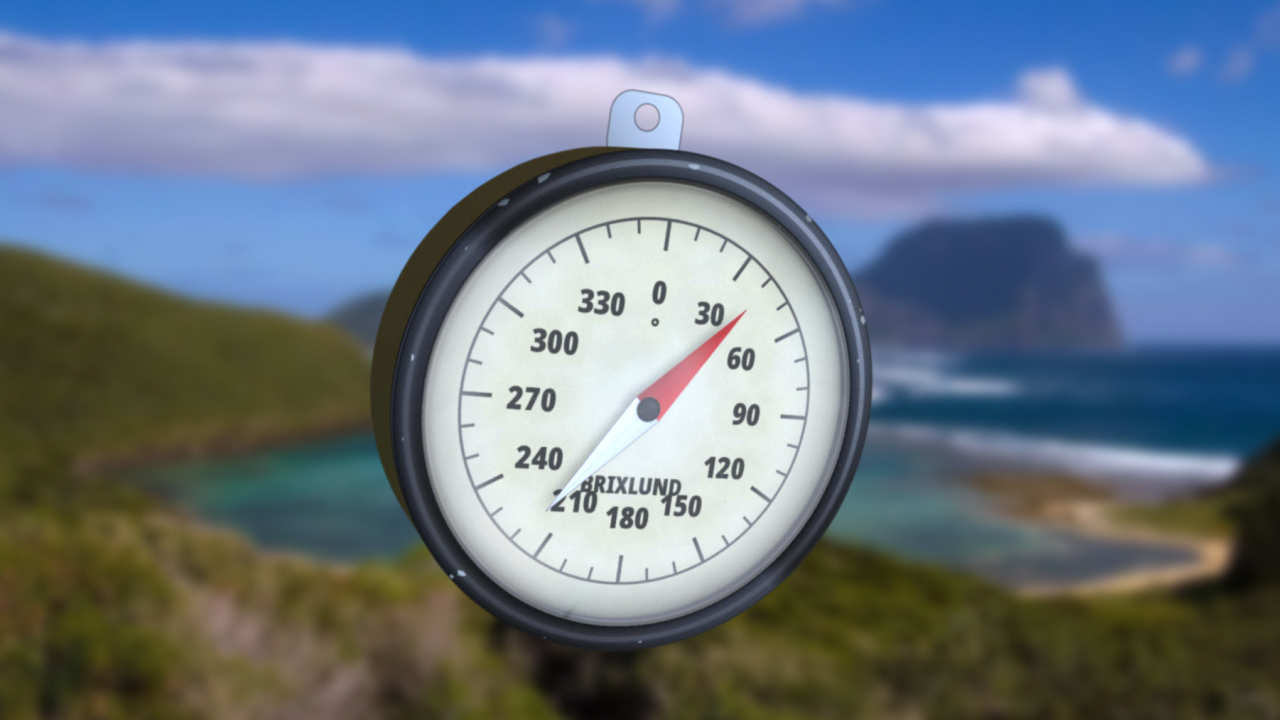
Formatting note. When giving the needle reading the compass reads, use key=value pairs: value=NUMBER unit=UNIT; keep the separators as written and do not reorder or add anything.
value=40 unit=°
